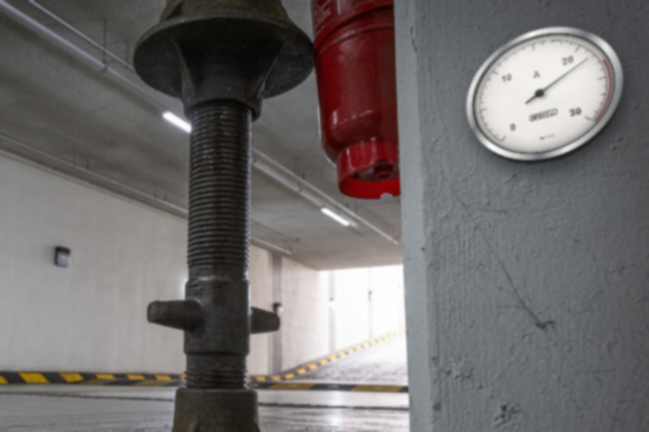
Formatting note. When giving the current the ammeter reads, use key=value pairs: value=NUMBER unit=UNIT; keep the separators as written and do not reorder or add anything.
value=22 unit=A
